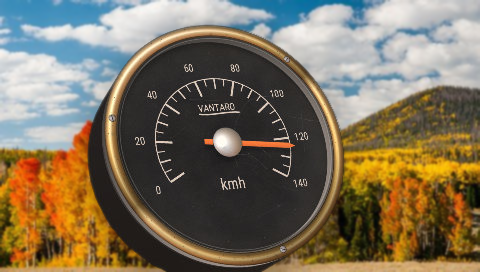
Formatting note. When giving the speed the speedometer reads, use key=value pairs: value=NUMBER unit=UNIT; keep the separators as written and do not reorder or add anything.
value=125 unit=km/h
